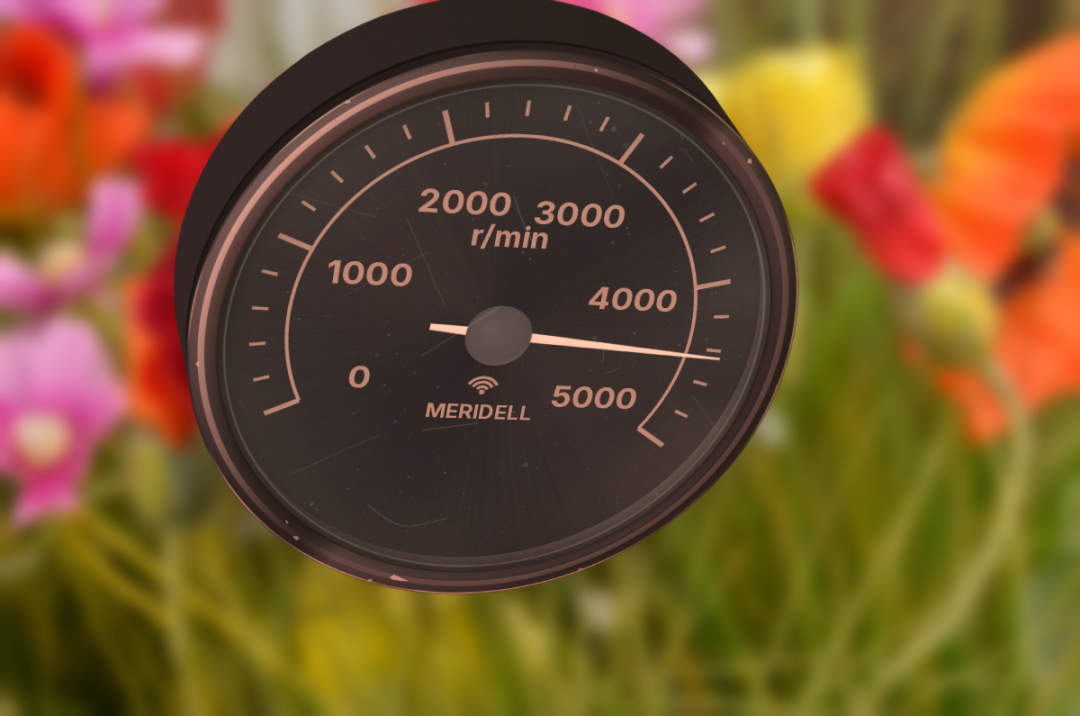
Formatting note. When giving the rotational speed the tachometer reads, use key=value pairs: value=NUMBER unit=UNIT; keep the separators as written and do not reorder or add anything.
value=4400 unit=rpm
